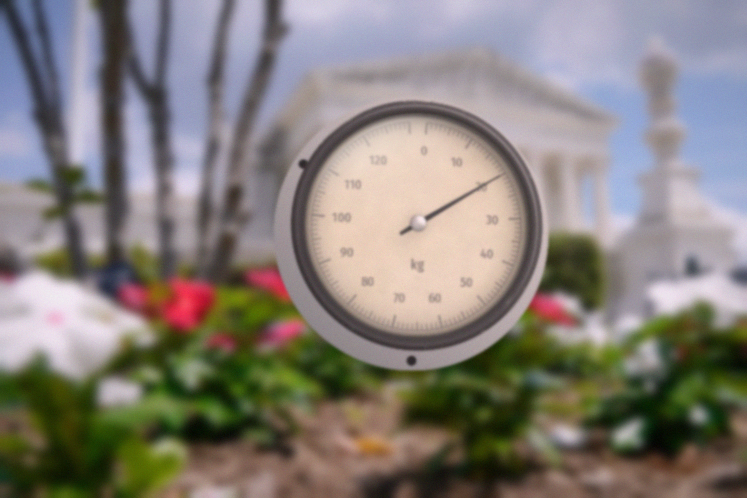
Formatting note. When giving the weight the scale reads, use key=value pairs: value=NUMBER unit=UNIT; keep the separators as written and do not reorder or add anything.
value=20 unit=kg
